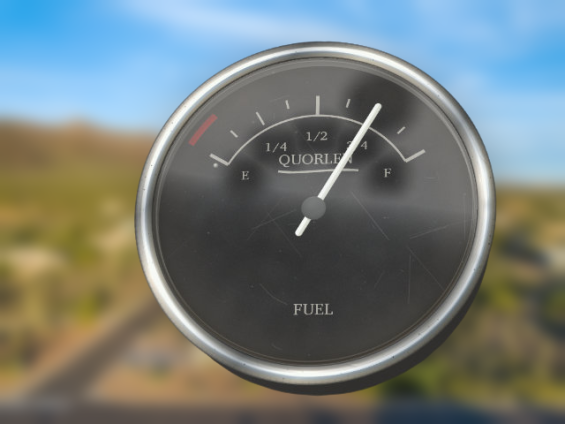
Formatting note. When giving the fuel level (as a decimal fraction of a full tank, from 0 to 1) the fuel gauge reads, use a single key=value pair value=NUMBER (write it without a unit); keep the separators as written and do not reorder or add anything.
value=0.75
